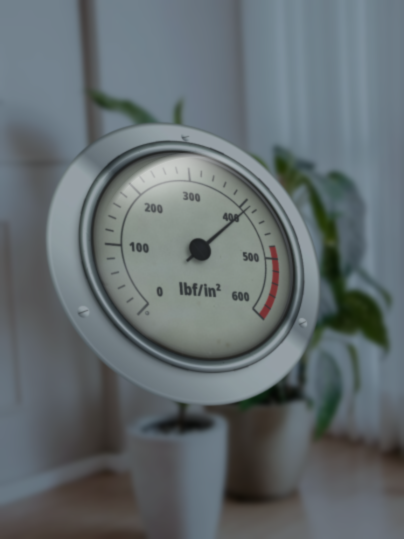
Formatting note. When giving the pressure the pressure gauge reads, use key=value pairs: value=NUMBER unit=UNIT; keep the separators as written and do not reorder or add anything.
value=410 unit=psi
